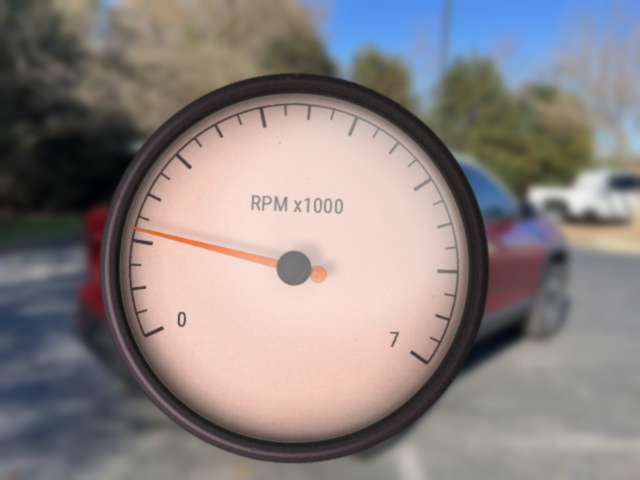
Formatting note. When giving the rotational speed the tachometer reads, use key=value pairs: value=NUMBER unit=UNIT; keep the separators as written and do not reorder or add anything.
value=1125 unit=rpm
